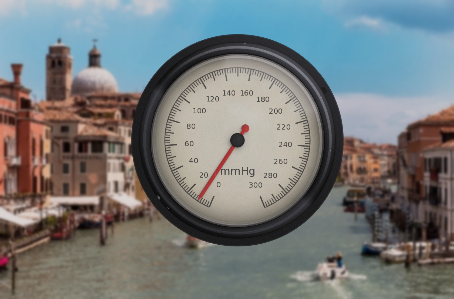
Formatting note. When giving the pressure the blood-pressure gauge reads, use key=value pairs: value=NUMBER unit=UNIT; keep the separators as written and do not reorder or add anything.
value=10 unit=mmHg
